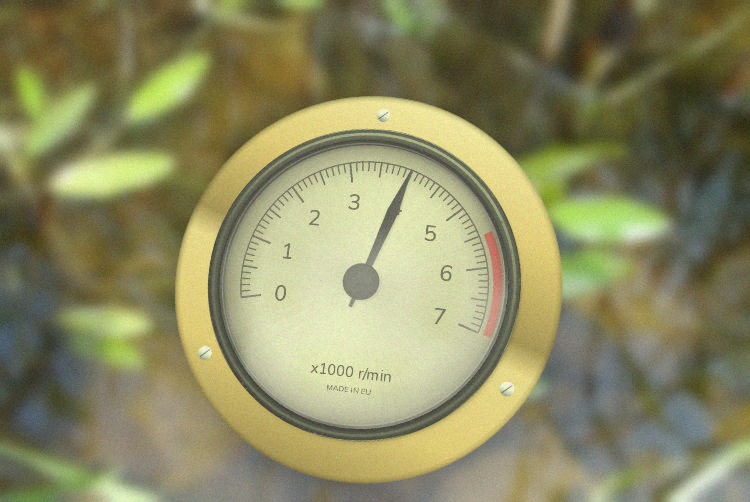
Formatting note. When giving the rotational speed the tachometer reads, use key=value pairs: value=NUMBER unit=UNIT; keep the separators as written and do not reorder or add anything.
value=4000 unit=rpm
